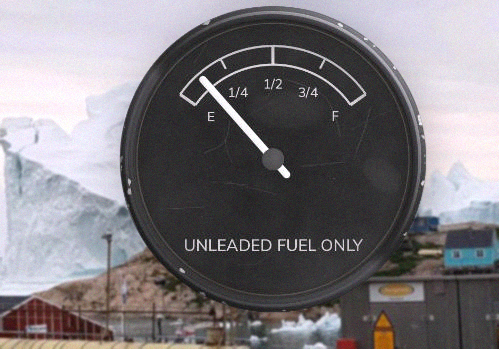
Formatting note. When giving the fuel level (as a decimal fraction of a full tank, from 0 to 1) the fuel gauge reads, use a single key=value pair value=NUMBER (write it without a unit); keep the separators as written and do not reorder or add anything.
value=0.125
